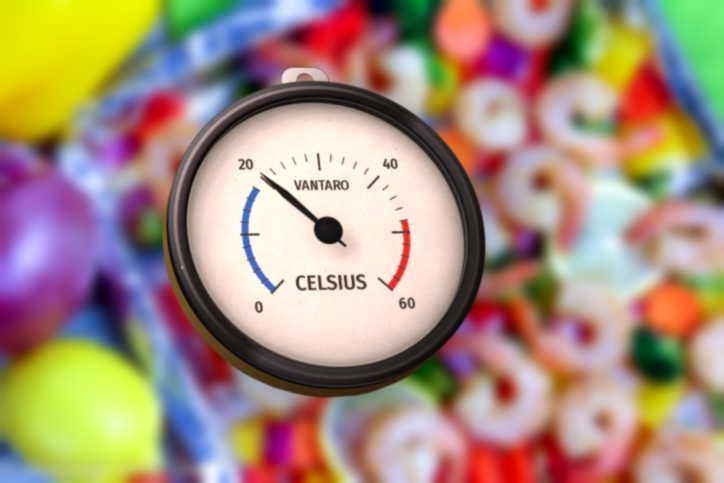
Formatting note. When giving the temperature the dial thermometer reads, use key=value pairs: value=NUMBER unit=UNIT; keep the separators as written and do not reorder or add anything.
value=20 unit=°C
